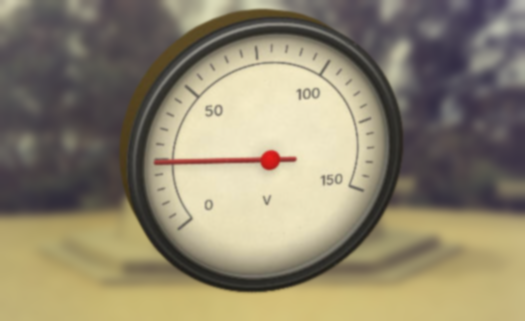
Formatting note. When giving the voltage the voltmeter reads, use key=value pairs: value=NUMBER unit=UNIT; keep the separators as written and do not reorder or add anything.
value=25 unit=V
